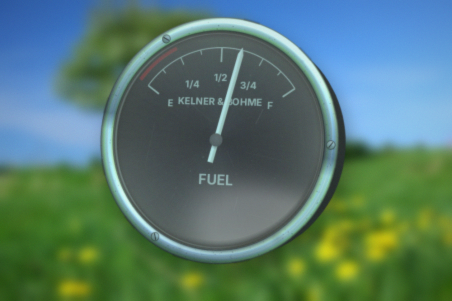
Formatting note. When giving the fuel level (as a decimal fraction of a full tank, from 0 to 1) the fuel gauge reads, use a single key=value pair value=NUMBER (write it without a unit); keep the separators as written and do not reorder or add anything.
value=0.625
